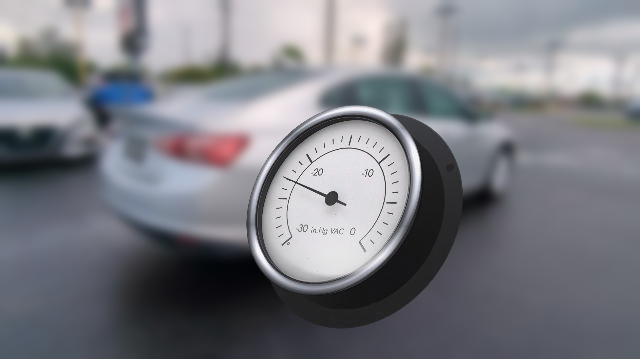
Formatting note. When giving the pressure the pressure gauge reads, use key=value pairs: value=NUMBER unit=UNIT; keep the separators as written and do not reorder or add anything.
value=-23 unit=inHg
